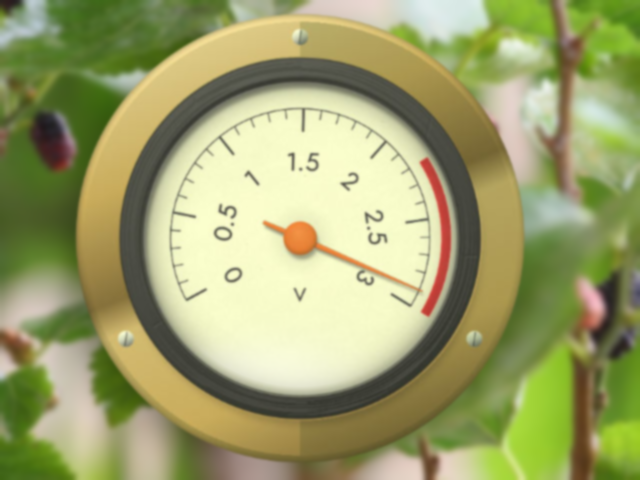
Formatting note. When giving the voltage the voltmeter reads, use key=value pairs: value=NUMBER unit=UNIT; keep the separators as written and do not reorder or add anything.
value=2.9 unit=V
